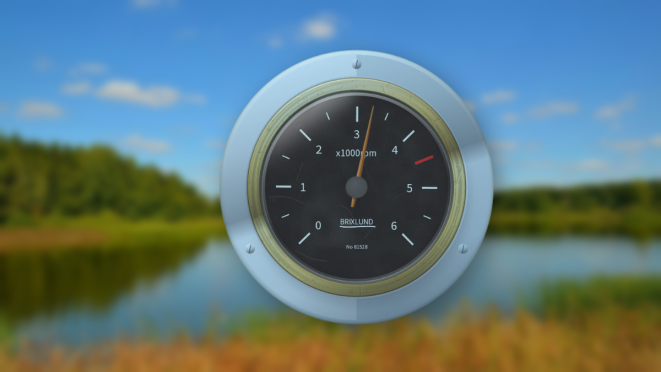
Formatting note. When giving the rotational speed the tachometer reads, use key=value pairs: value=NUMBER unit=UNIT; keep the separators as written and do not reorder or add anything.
value=3250 unit=rpm
